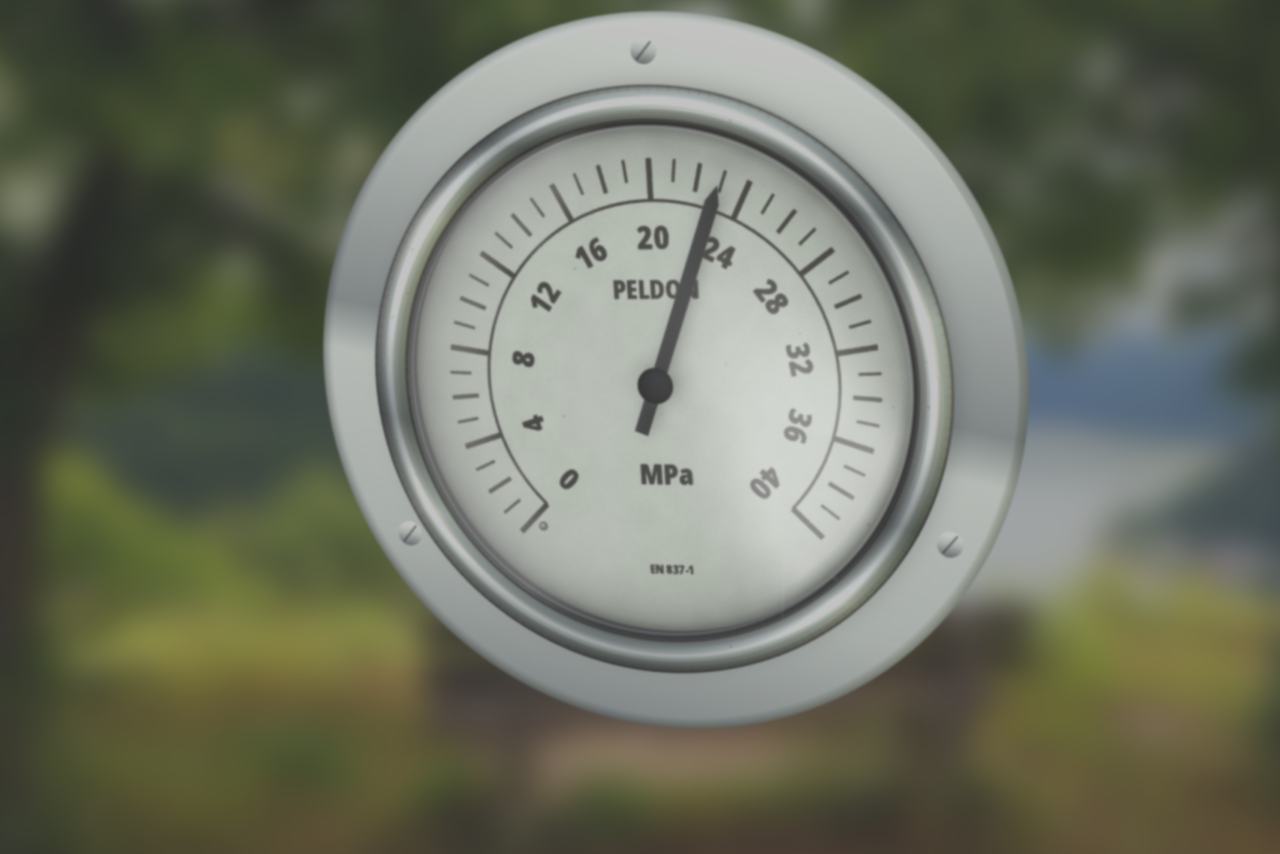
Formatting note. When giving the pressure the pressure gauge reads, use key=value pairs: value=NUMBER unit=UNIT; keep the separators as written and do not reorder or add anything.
value=23 unit=MPa
